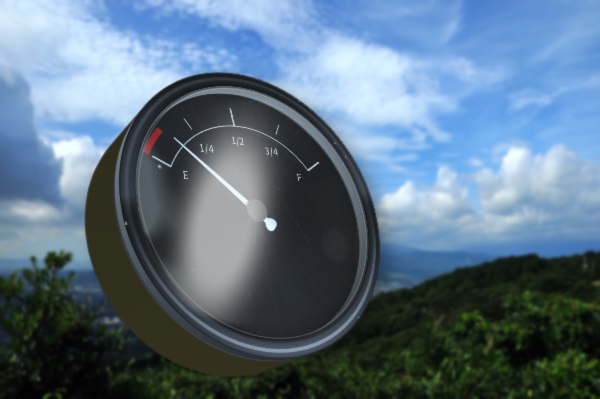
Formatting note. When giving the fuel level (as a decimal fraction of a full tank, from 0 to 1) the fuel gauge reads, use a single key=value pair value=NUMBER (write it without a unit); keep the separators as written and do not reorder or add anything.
value=0.125
